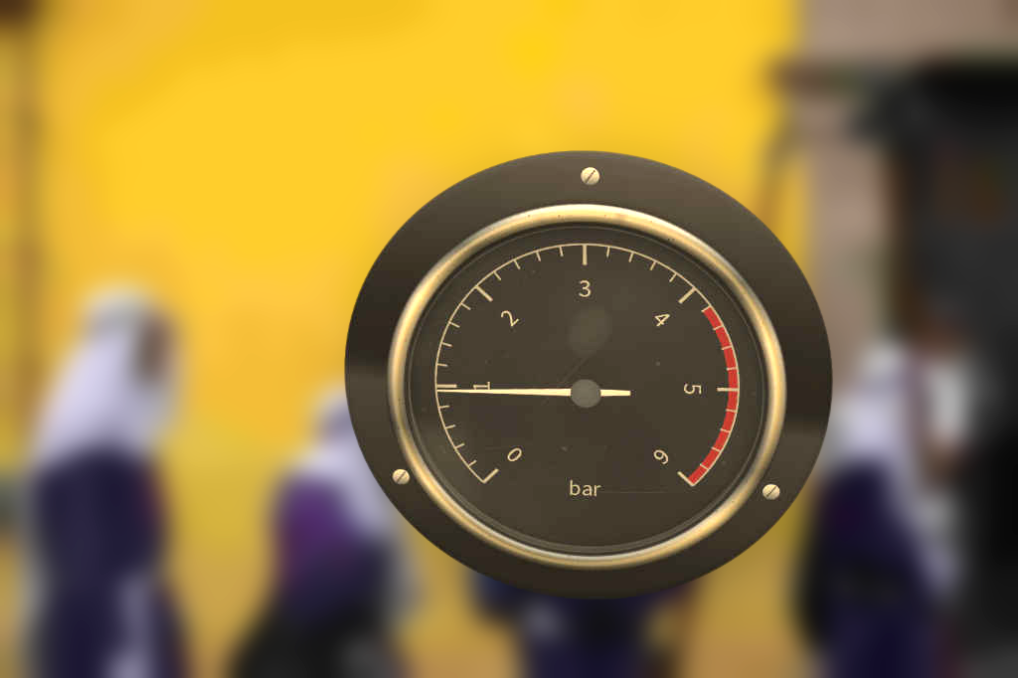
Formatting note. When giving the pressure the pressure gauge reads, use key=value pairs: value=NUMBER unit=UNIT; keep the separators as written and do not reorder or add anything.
value=1 unit=bar
